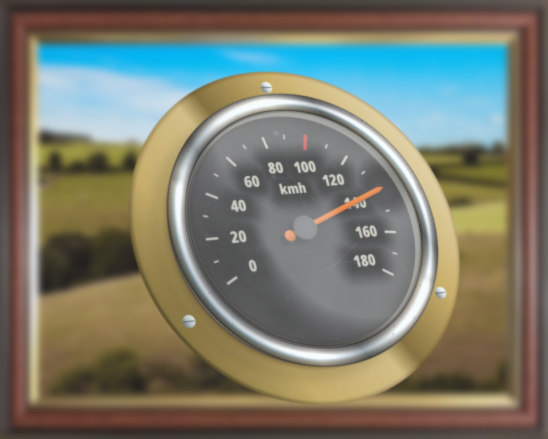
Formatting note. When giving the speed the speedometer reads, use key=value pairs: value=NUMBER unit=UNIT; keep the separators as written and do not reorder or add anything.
value=140 unit=km/h
